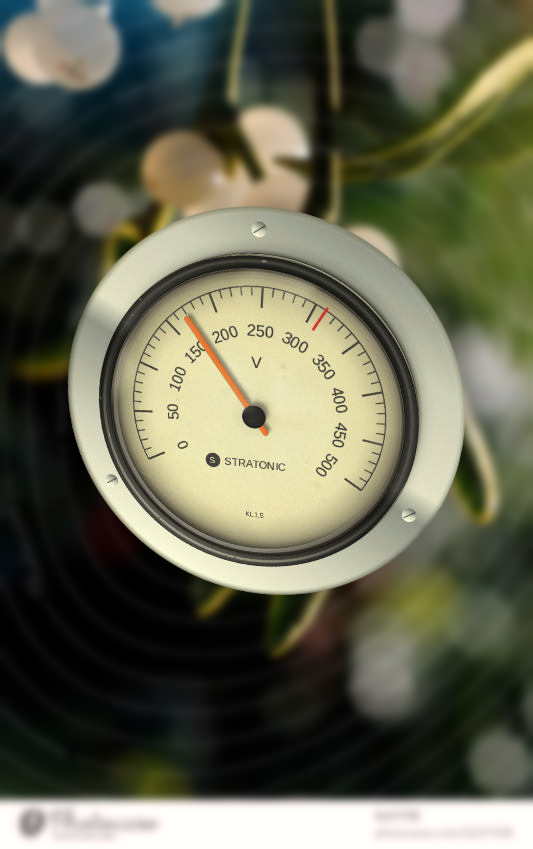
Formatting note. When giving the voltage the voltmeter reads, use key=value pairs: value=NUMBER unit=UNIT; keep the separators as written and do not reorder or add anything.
value=170 unit=V
